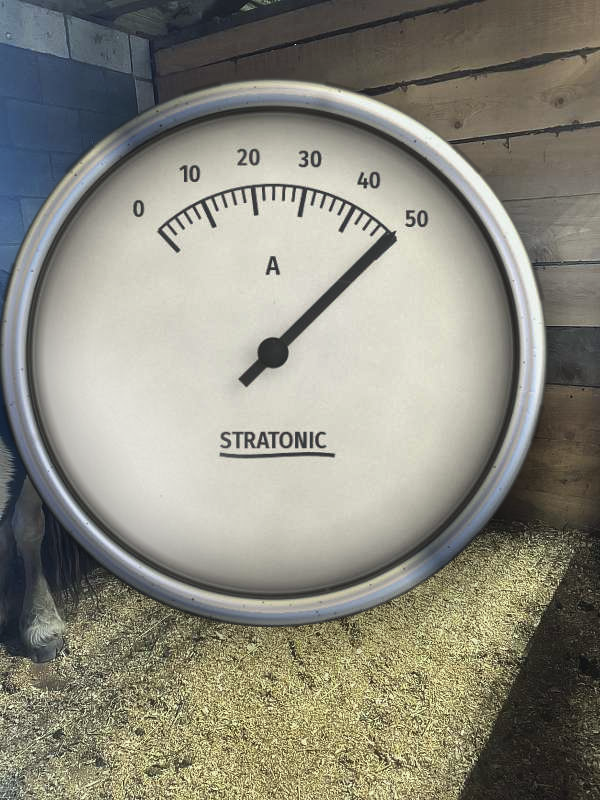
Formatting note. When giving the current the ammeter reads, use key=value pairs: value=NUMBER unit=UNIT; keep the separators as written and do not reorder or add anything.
value=49 unit=A
